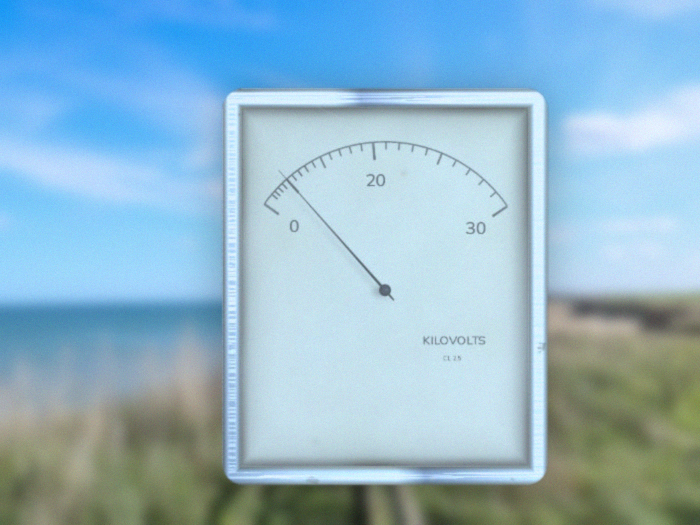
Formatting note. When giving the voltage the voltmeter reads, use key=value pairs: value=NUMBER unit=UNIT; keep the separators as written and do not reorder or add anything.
value=10 unit=kV
